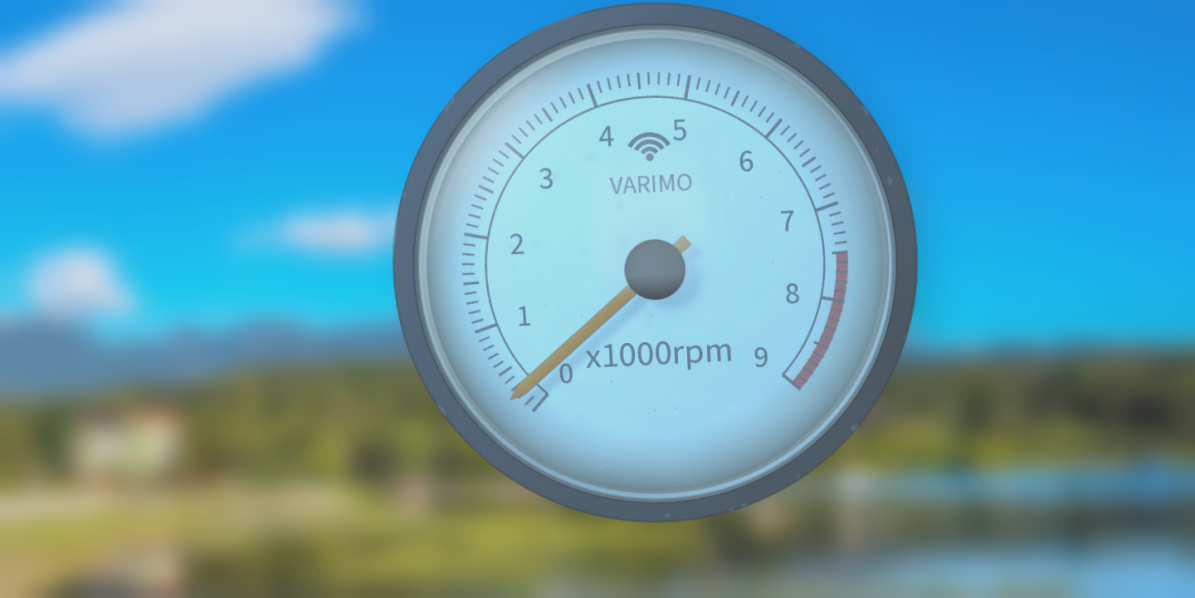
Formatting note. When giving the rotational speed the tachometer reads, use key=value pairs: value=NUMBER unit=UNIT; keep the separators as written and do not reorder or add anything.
value=250 unit=rpm
